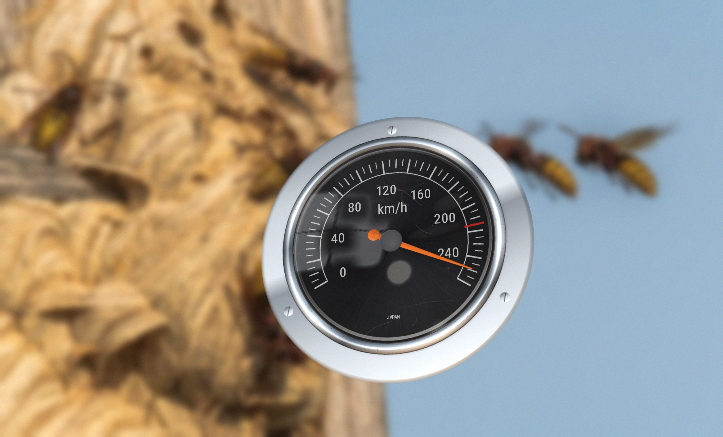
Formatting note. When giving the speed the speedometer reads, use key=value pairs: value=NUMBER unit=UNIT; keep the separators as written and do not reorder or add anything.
value=250 unit=km/h
